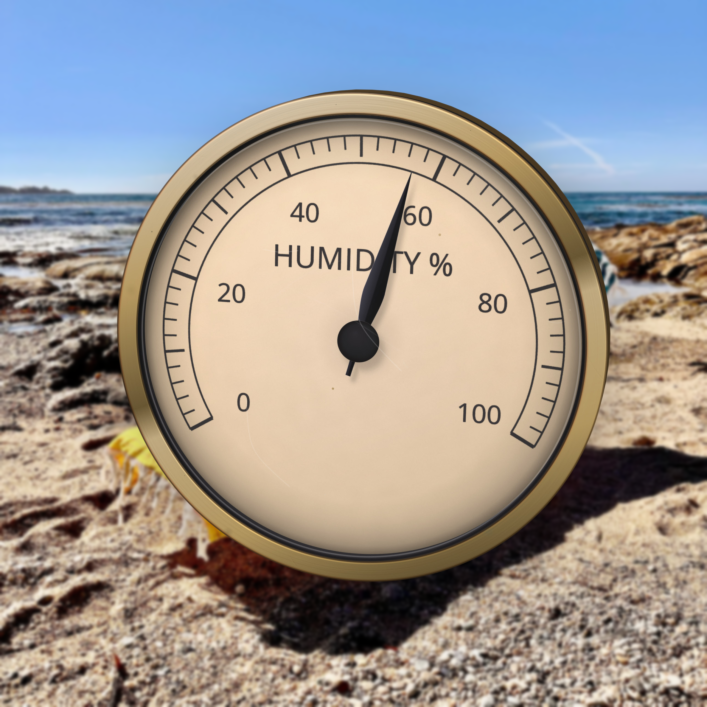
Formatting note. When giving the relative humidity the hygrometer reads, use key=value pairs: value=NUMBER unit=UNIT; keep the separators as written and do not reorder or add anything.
value=57 unit=%
